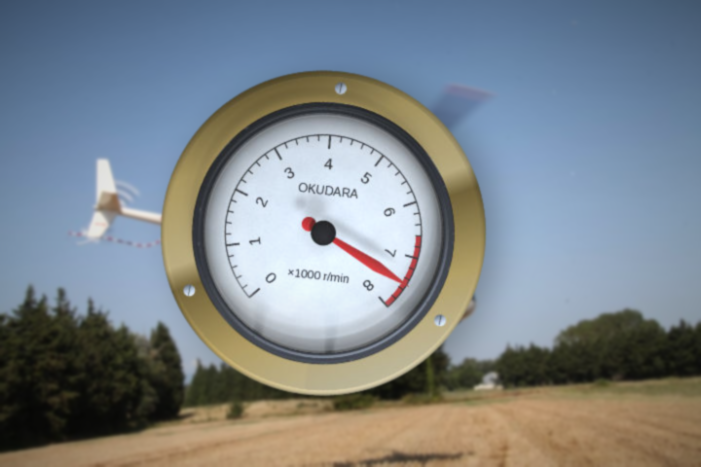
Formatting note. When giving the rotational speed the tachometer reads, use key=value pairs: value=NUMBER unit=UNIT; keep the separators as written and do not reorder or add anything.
value=7500 unit=rpm
